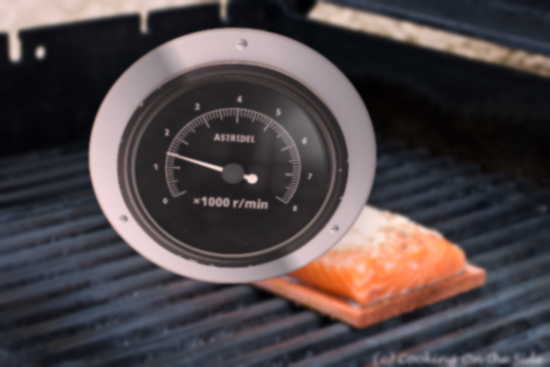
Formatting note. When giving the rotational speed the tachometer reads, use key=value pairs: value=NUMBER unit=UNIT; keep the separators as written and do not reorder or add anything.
value=1500 unit=rpm
